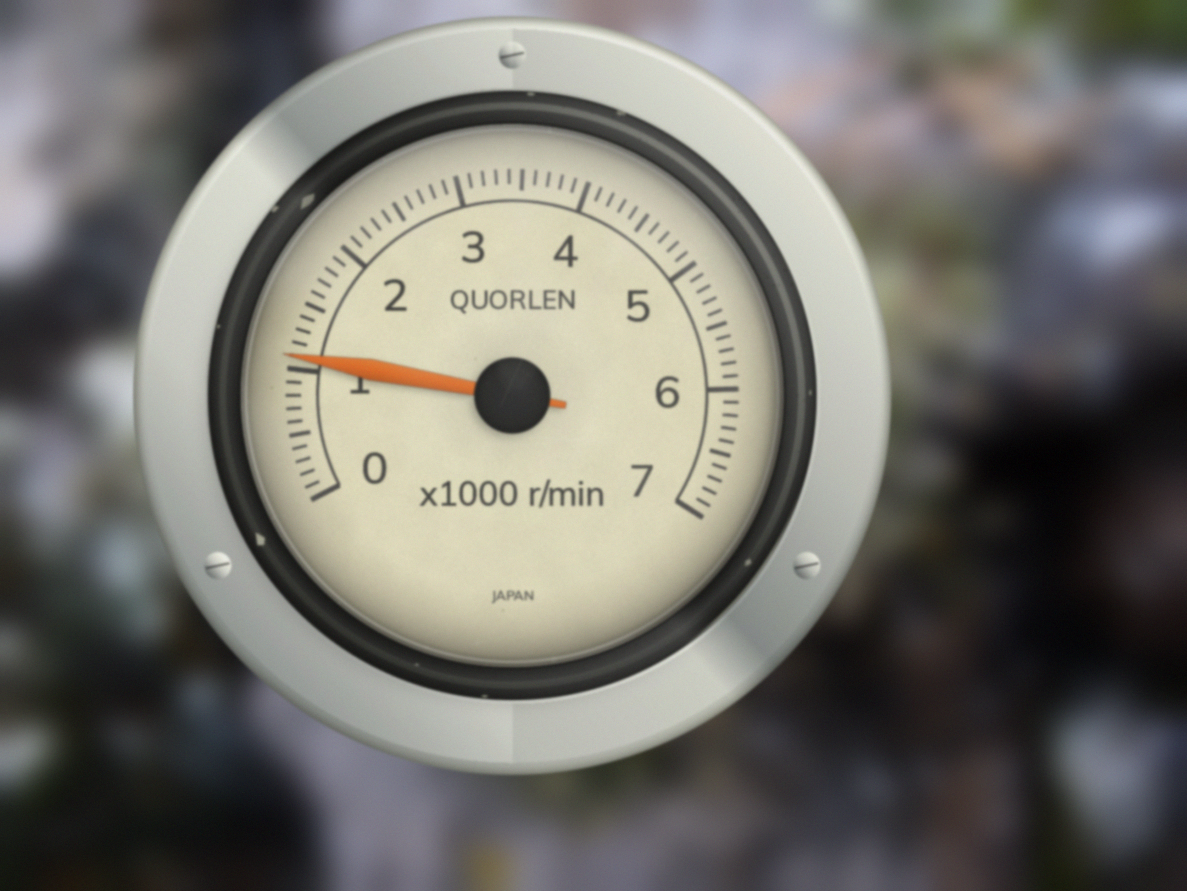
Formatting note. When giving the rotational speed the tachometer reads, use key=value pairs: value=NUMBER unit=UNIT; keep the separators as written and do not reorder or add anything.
value=1100 unit=rpm
